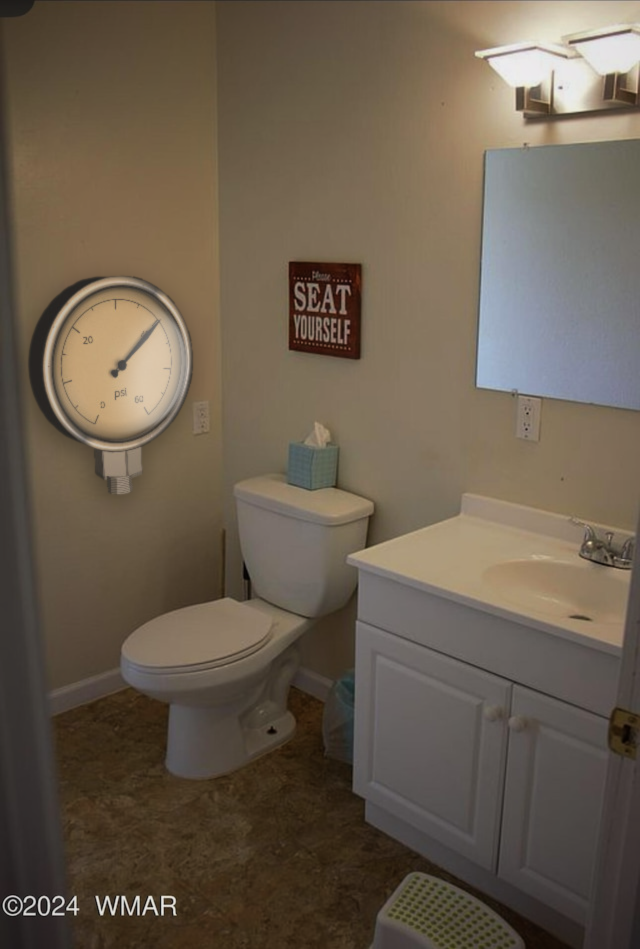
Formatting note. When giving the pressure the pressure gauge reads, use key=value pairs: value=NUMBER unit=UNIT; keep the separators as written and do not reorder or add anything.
value=40 unit=psi
